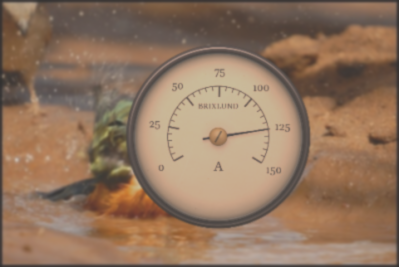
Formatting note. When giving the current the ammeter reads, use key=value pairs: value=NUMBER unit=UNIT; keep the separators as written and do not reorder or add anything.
value=125 unit=A
